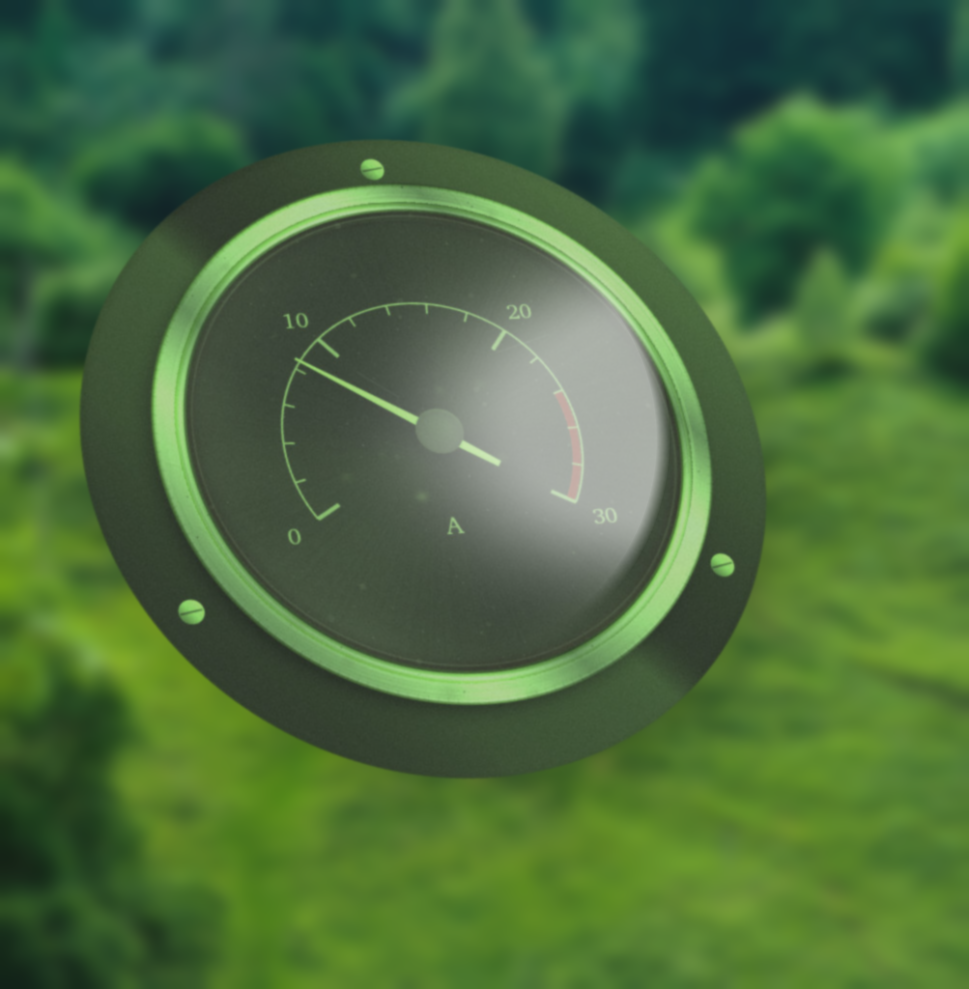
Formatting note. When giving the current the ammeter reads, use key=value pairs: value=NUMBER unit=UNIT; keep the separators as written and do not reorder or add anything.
value=8 unit=A
